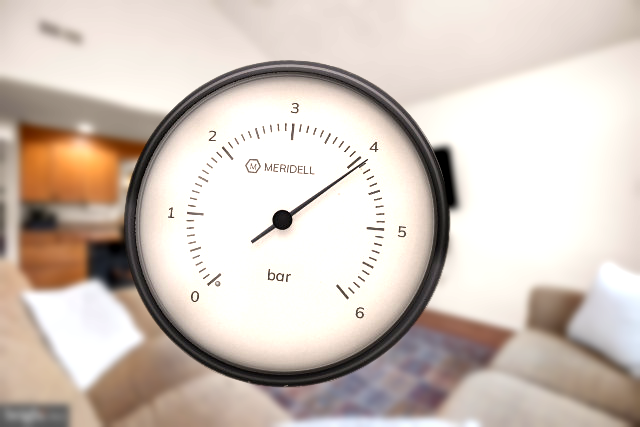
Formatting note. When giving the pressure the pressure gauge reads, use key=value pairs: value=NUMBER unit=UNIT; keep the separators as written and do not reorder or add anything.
value=4.1 unit=bar
